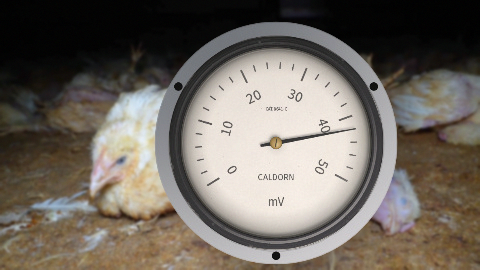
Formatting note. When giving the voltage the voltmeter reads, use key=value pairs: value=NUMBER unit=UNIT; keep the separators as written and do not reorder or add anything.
value=42 unit=mV
